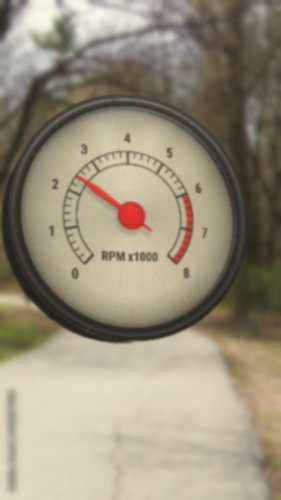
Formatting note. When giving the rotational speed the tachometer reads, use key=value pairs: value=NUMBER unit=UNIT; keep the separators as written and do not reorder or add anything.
value=2400 unit=rpm
